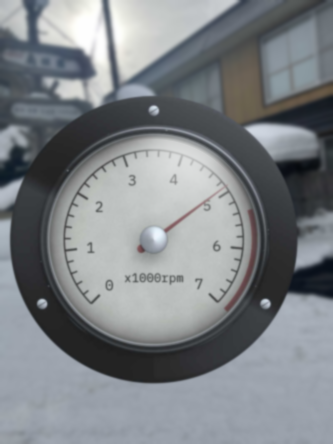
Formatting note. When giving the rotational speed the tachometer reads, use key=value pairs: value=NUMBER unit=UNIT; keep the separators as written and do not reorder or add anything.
value=4900 unit=rpm
